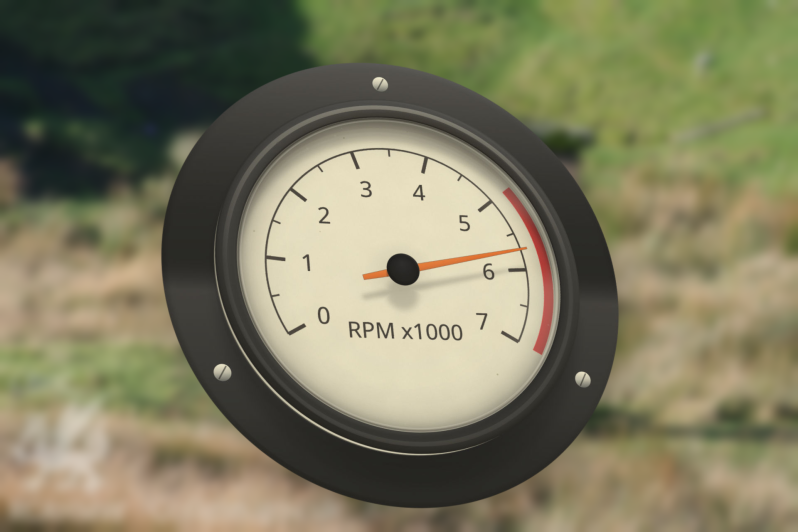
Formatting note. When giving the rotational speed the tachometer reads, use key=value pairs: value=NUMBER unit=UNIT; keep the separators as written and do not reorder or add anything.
value=5750 unit=rpm
